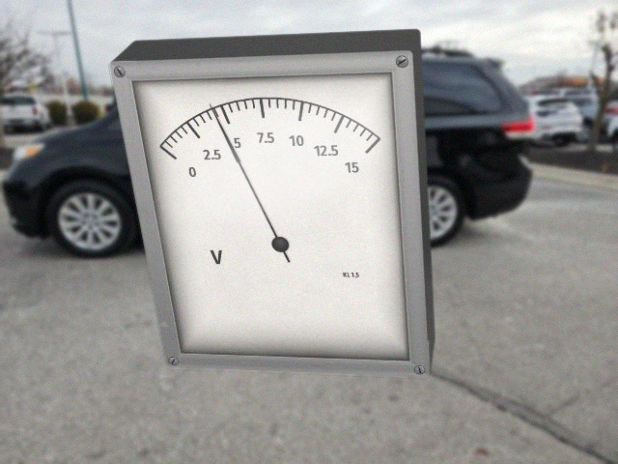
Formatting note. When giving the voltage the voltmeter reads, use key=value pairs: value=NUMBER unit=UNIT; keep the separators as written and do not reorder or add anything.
value=4.5 unit=V
